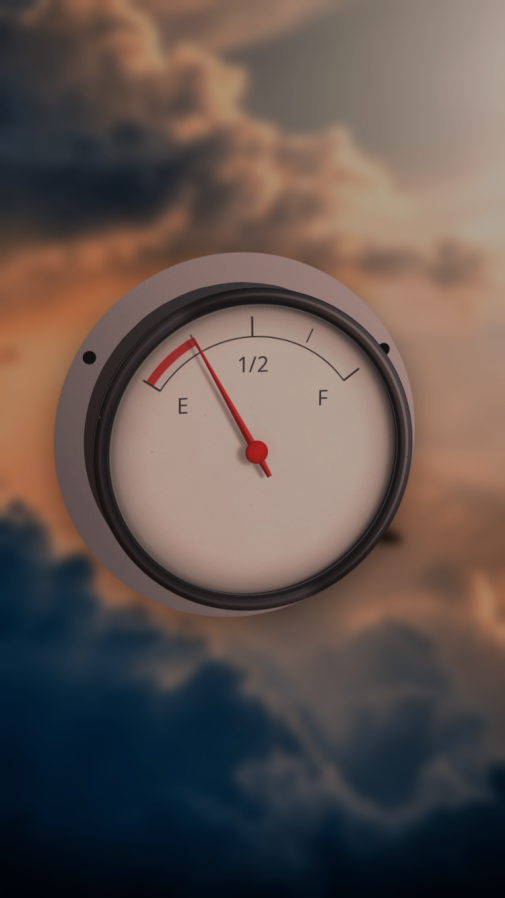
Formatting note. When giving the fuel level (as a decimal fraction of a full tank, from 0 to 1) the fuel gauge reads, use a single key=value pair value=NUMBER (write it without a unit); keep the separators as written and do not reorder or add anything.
value=0.25
